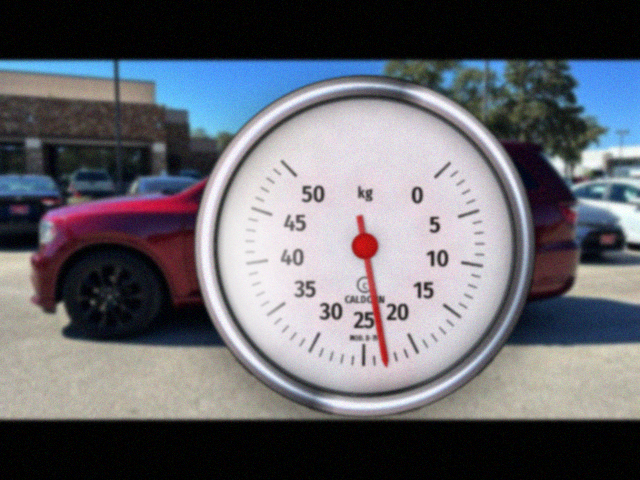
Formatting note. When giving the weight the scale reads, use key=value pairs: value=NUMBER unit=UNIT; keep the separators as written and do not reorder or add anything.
value=23 unit=kg
